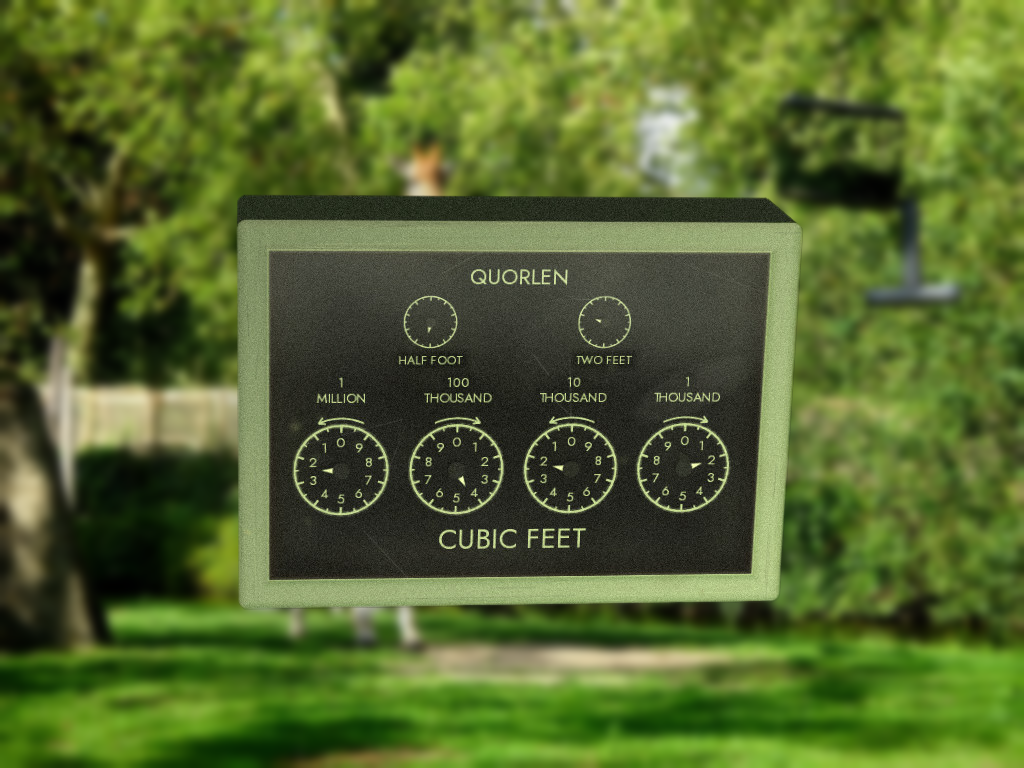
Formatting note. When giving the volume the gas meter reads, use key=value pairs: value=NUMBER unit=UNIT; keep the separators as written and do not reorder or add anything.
value=242200 unit=ft³
